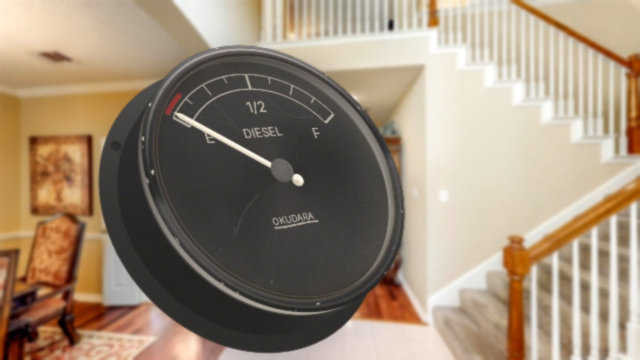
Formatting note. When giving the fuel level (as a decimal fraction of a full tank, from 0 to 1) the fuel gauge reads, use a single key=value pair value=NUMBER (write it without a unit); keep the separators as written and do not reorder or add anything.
value=0
